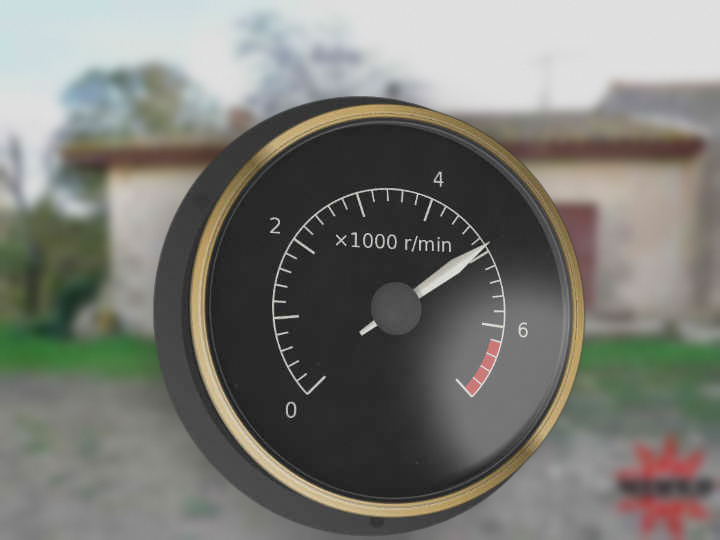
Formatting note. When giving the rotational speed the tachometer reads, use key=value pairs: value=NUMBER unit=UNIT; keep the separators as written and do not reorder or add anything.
value=4900 unit=rpm
